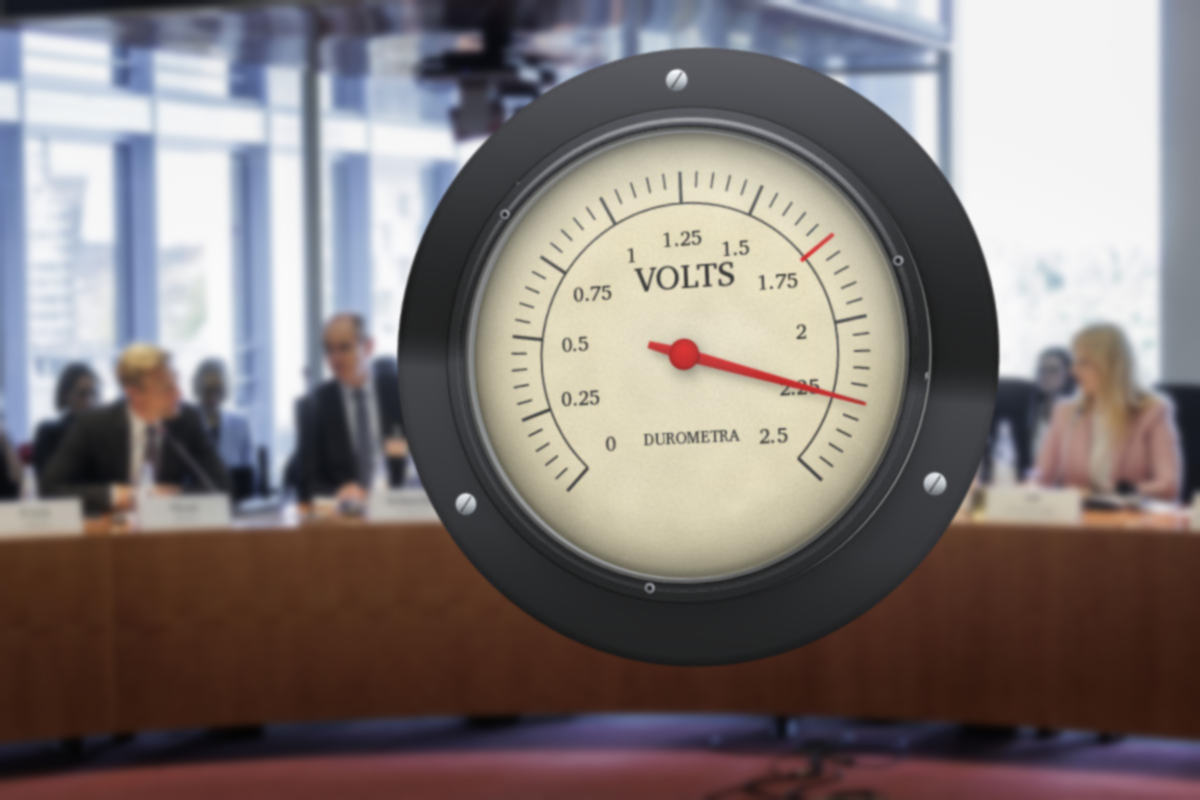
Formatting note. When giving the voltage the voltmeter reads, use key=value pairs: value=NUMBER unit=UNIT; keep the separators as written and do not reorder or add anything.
value=2.25 unit=V
